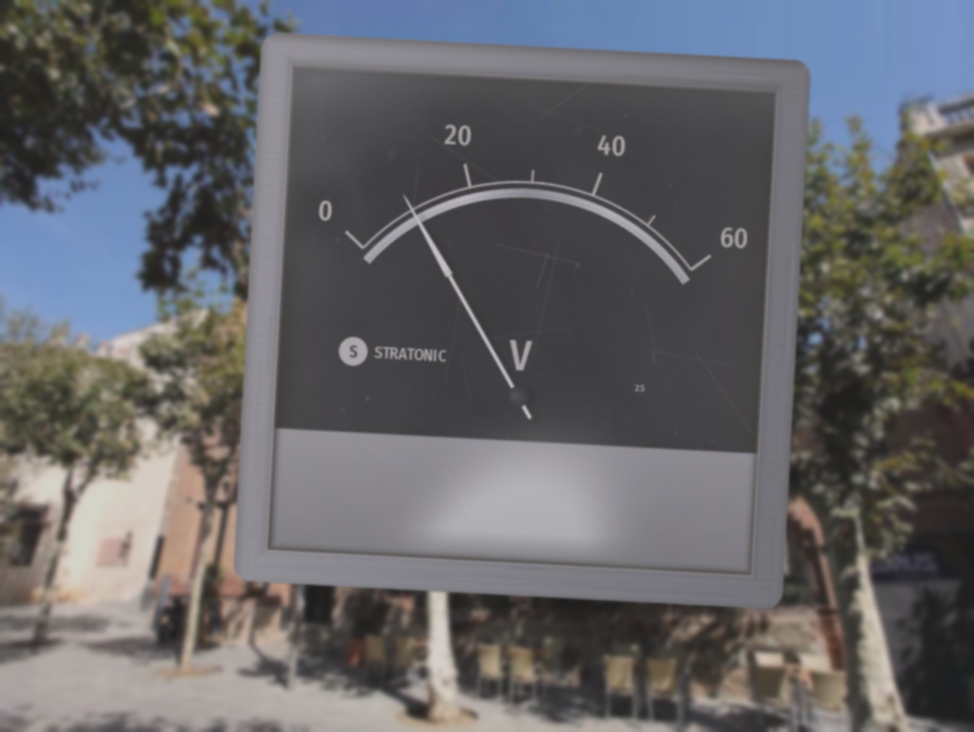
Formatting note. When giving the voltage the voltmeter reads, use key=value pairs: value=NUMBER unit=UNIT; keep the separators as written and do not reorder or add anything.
value=10 unit=V
